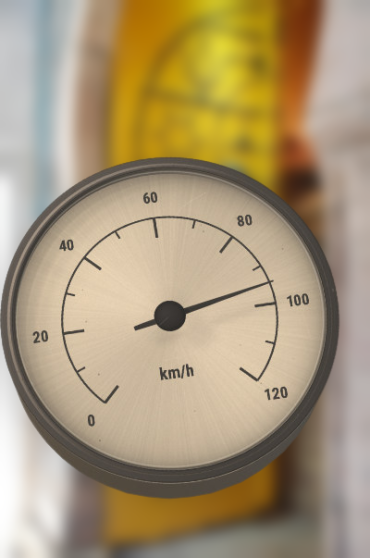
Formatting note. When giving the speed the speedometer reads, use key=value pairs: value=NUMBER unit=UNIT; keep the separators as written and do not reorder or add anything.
value=95 unit=km/h
